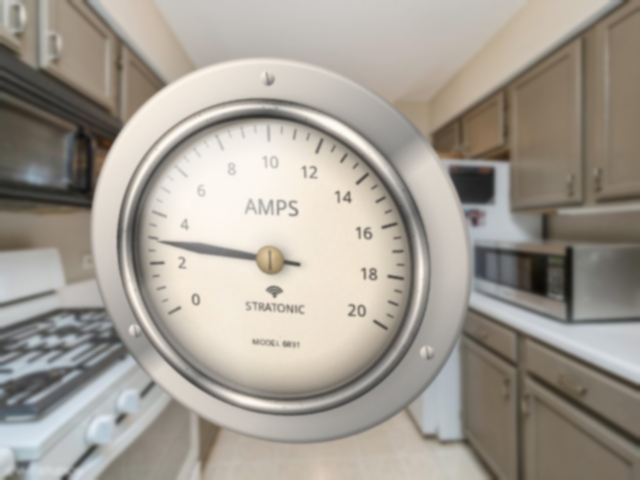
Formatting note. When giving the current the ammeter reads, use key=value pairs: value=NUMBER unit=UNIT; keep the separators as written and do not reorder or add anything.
value=3 unit=A
